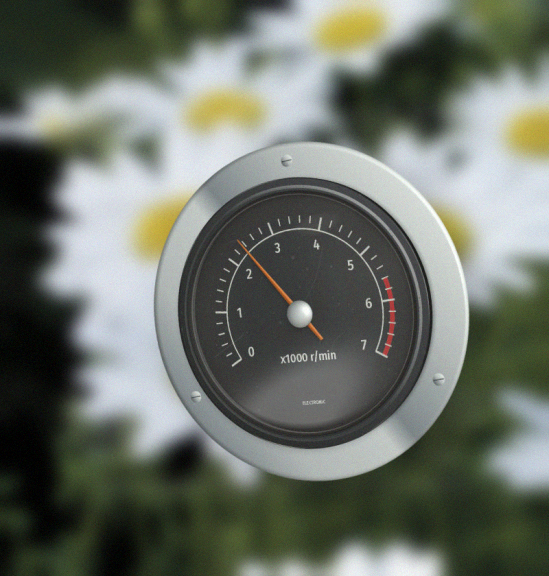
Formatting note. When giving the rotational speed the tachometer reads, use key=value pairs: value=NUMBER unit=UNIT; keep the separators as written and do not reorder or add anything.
value=2400 unit=rpm
